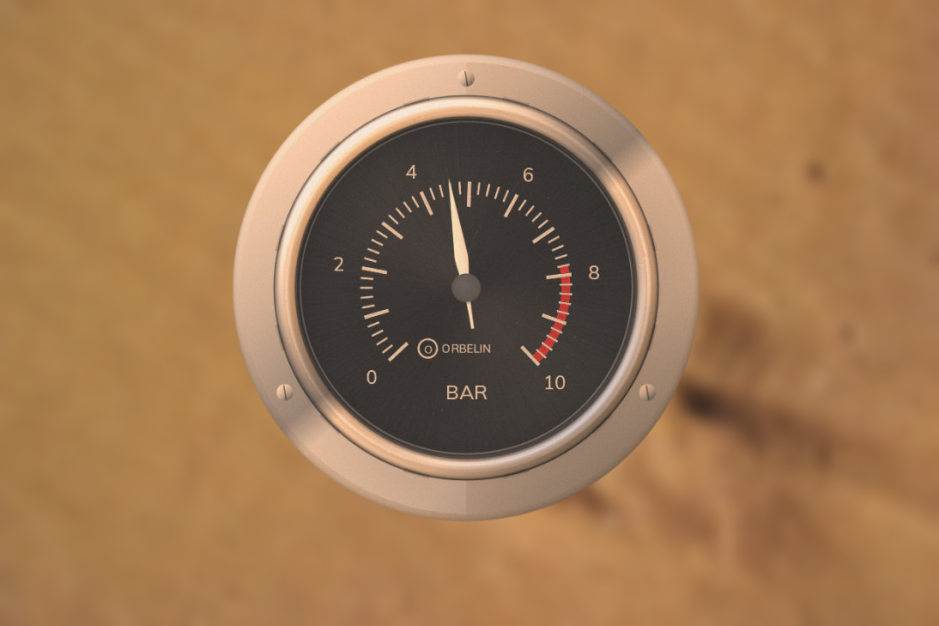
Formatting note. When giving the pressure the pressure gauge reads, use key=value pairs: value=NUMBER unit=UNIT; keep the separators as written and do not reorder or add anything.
value=4.6 unit=bar
